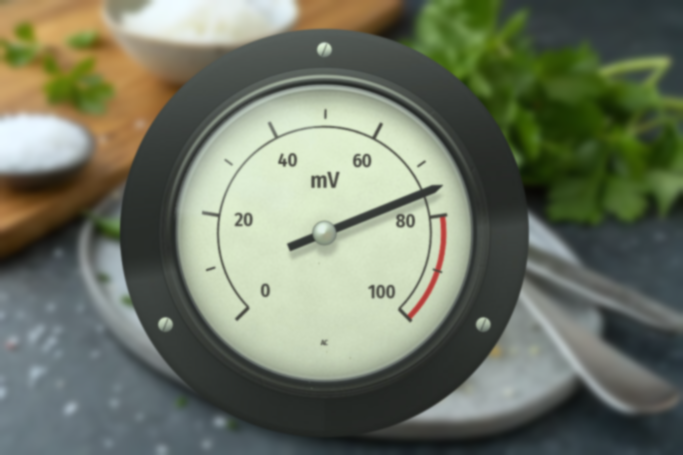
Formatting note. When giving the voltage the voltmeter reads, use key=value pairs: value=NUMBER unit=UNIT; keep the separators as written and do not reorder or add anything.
value=75 unit=mV
